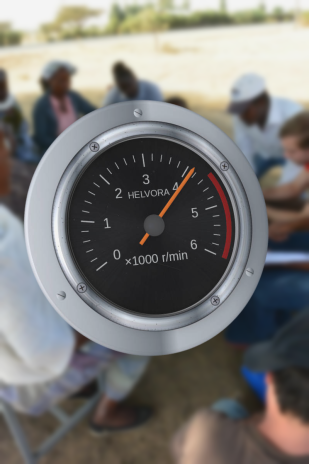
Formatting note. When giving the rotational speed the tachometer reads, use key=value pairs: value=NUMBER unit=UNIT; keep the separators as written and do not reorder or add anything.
value=4100 unit=rpm
